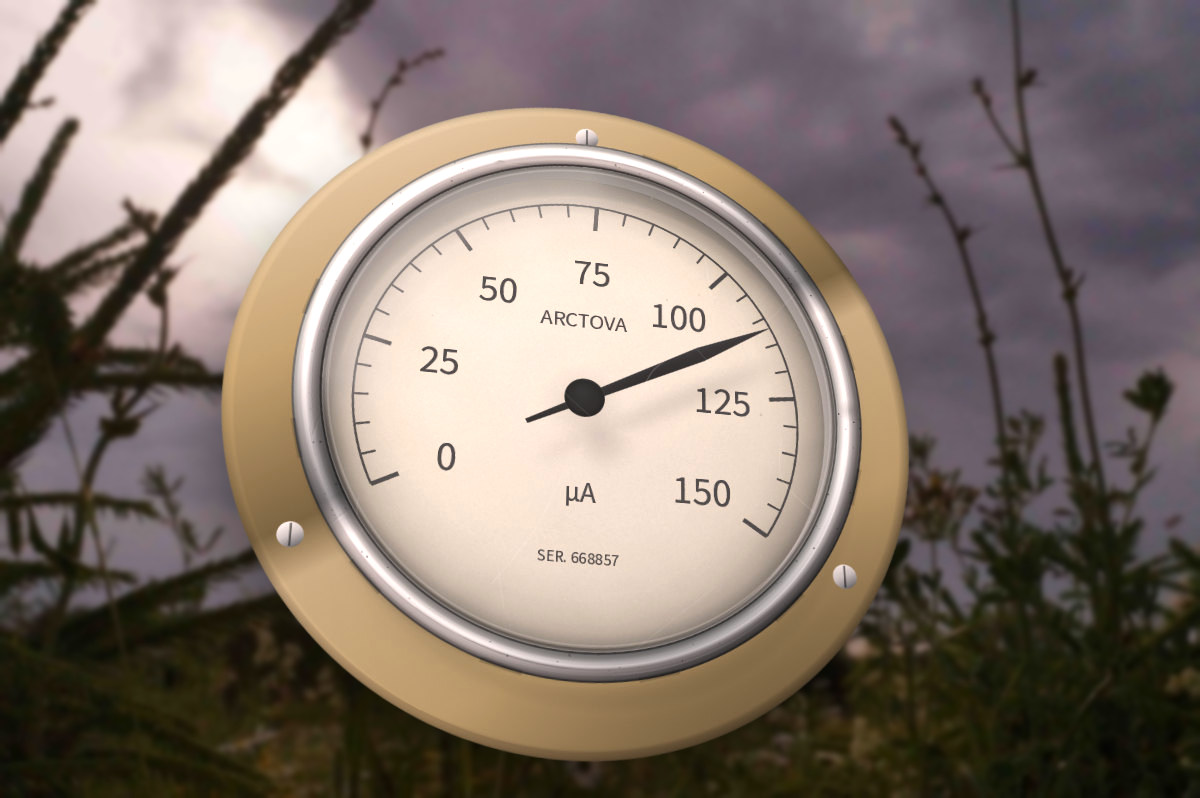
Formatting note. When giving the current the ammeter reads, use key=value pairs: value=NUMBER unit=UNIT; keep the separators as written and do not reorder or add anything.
value=112.5 unit=µA
